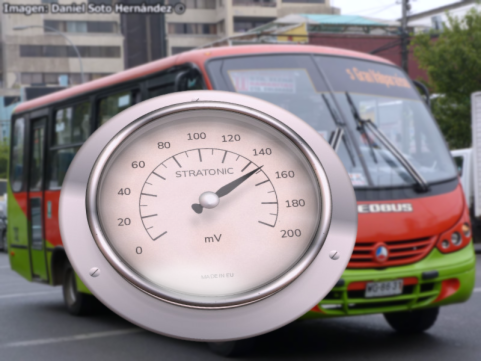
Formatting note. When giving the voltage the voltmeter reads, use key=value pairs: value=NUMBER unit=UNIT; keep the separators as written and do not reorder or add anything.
value=150 unit=mV
